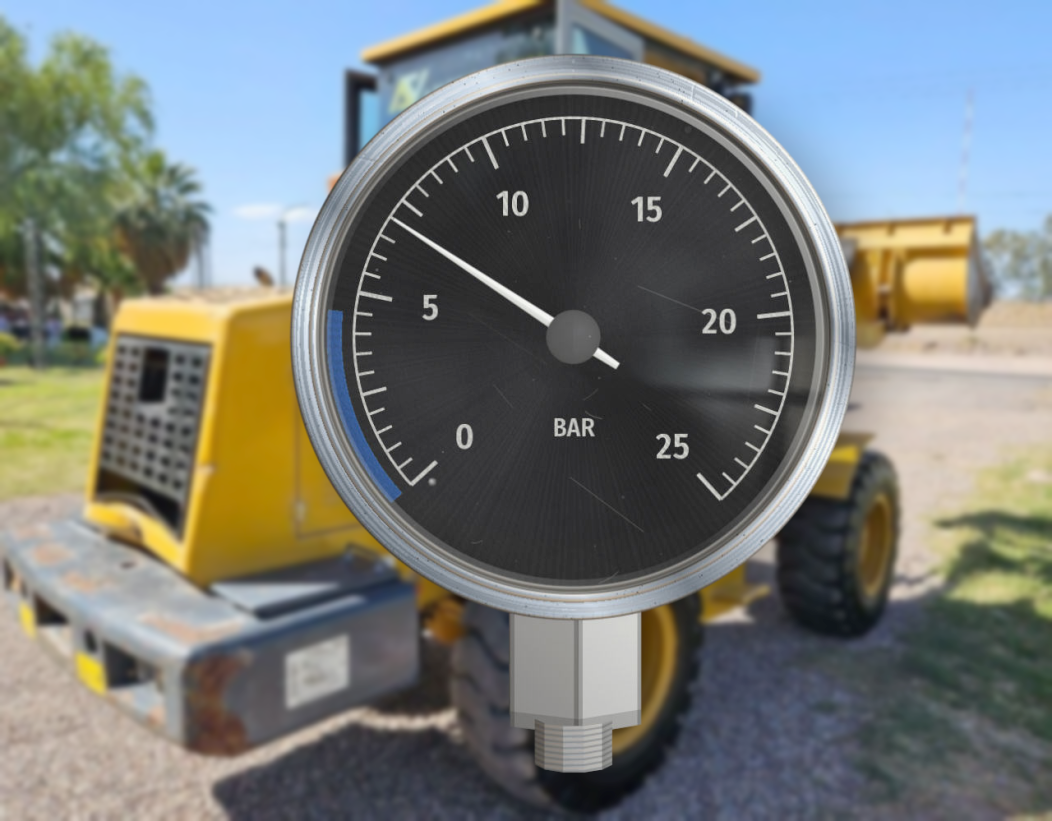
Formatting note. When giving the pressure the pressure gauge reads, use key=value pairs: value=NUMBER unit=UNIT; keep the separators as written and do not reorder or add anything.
value=7 unit=bar
